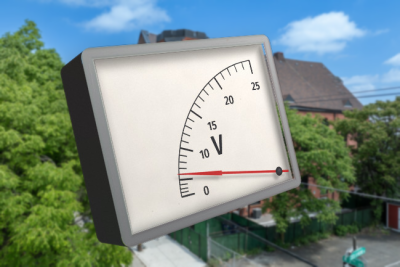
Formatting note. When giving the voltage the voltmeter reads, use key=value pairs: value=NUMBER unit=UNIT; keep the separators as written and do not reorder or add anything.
value=6 unit=V
